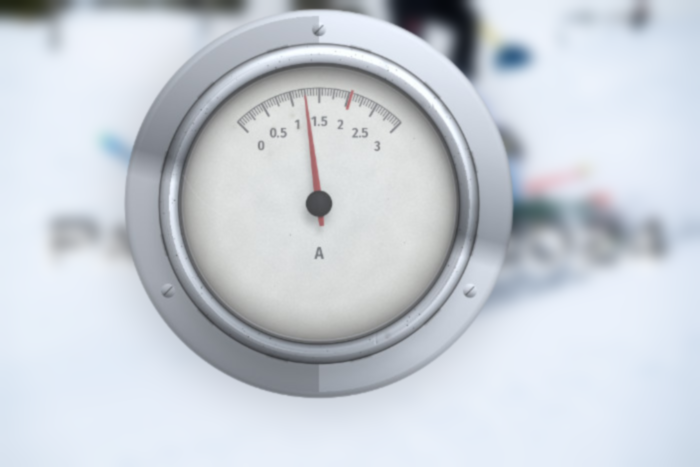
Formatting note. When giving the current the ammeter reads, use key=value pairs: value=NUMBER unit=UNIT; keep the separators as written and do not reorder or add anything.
value=1.25 unit=A
